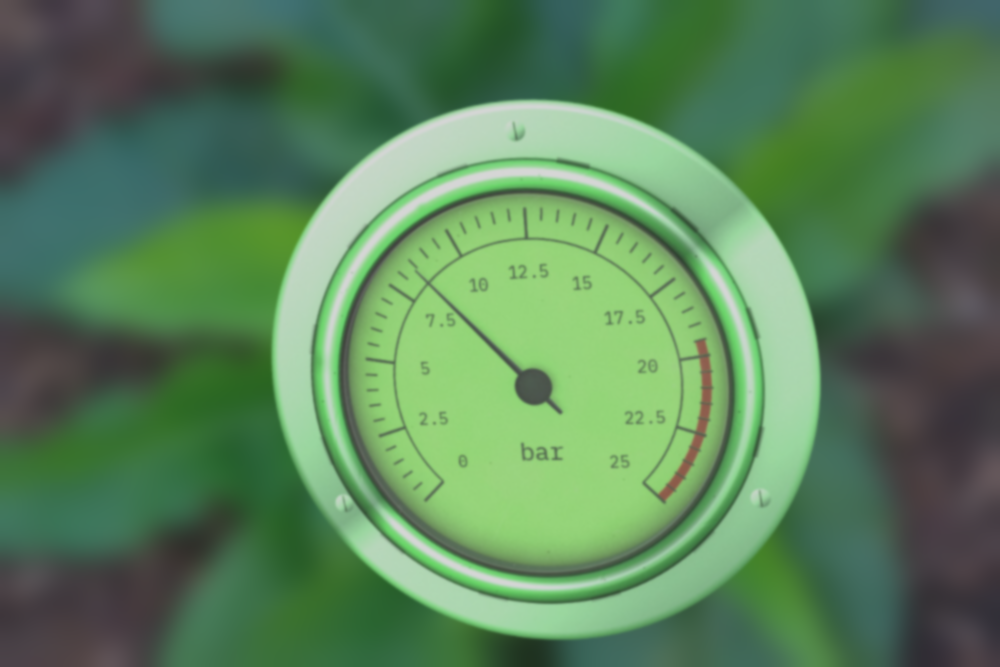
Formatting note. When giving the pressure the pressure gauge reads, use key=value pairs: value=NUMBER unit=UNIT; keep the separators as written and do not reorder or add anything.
value=8.5 unit=bar
